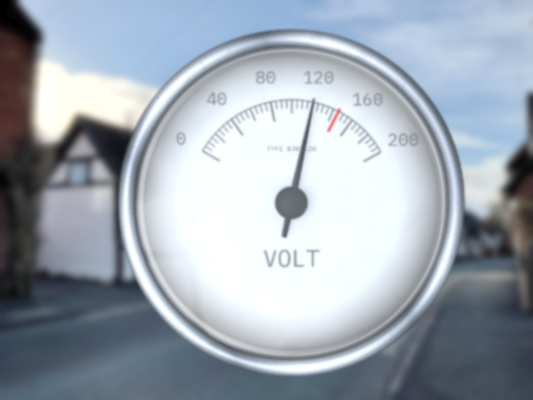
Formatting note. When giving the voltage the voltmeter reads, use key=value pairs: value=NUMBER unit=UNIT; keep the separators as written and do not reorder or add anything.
value=120 unit=V
